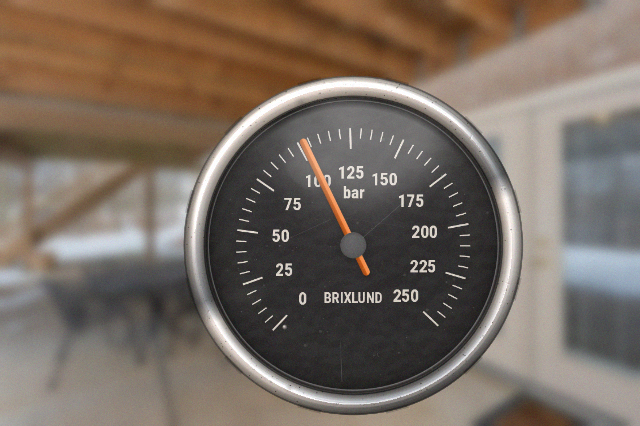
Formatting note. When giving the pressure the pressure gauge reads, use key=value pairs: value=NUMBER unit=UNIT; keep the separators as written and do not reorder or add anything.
value=102.5 unit=bar
